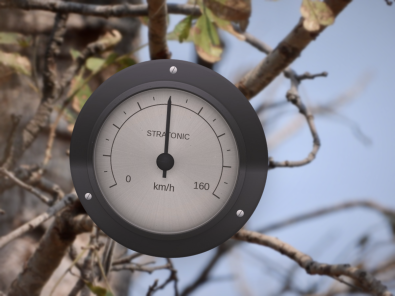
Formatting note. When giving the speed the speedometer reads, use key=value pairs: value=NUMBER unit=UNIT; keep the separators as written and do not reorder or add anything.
value=80 unit=km/h
